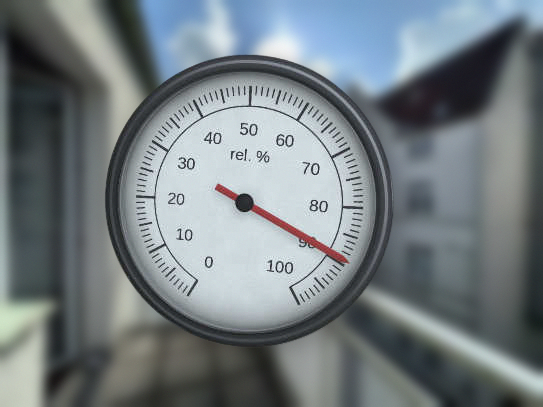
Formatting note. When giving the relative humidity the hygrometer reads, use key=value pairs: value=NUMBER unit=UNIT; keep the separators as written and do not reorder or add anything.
value=89 unit=%
